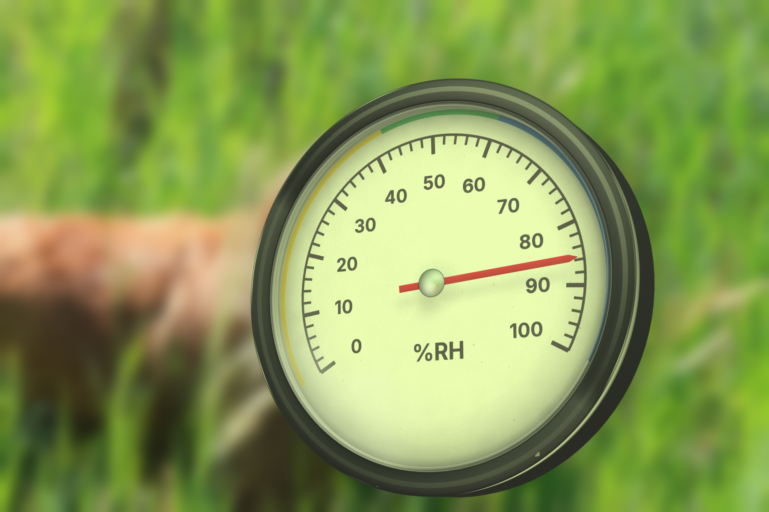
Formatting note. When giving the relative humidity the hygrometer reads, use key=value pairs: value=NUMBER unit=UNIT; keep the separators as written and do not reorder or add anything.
value=86 unit=%
